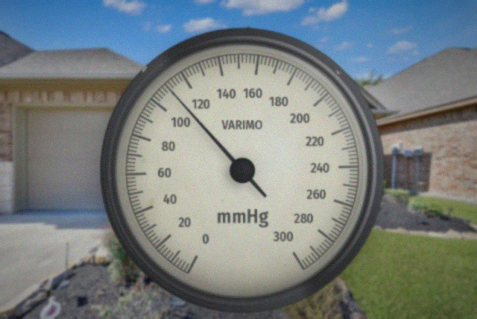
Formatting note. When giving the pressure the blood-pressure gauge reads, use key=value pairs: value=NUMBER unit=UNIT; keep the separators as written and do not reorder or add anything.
value=110 unit=mmHg
